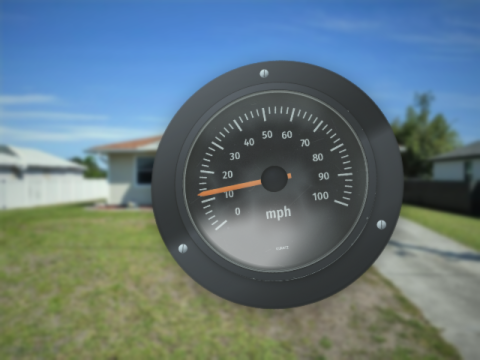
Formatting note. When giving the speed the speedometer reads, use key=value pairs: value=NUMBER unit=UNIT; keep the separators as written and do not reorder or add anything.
value=12 unit=mph
